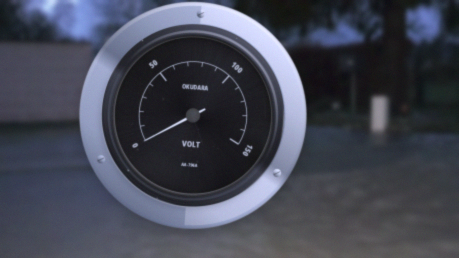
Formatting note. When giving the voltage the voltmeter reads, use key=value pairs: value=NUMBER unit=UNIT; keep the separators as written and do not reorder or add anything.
value=0 unit=V
